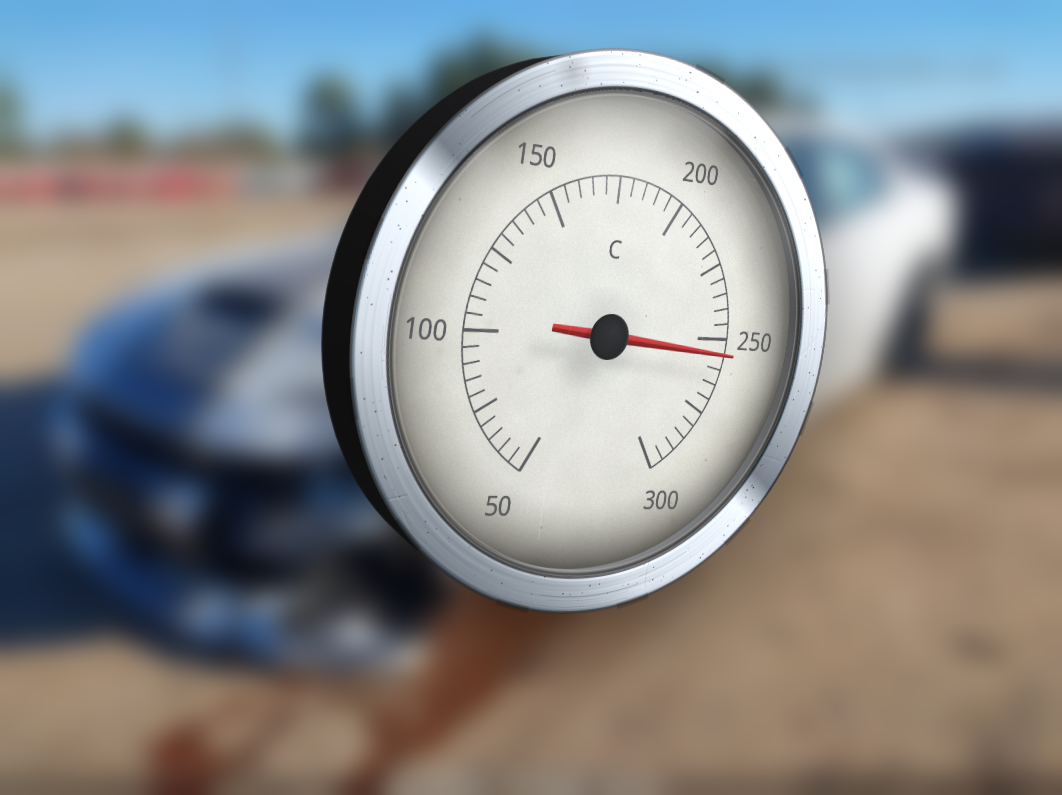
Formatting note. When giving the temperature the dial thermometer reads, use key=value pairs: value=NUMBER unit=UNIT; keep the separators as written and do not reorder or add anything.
value=255 unit=°C
